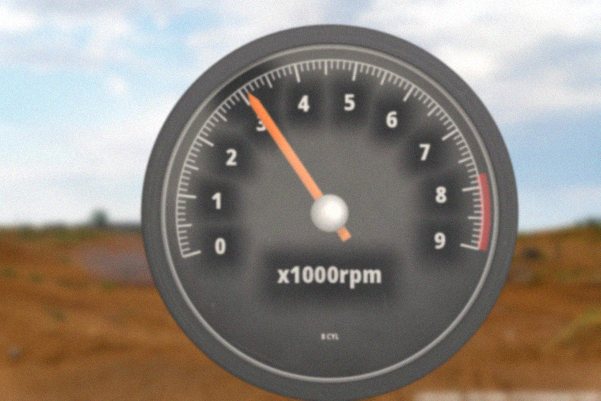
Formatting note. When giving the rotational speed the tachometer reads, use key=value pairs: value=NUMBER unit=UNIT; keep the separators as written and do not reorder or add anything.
value=3100 unit=rpm
